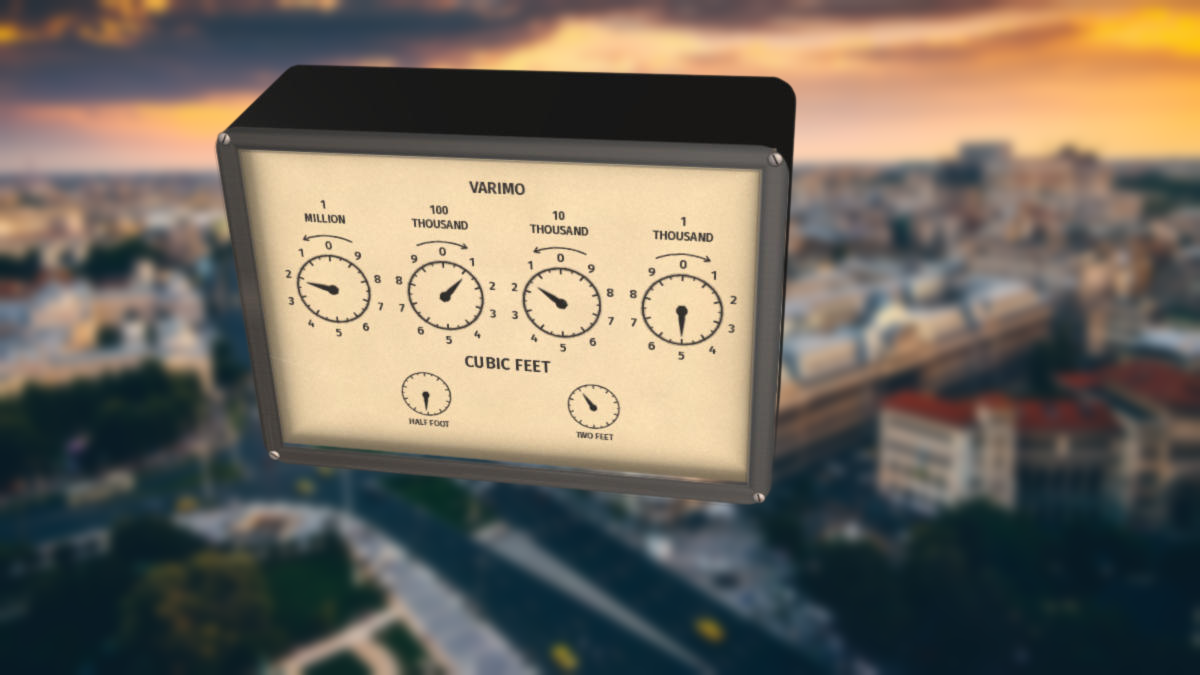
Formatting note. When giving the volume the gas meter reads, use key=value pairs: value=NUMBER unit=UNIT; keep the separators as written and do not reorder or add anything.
value=211500 unit=ft³
